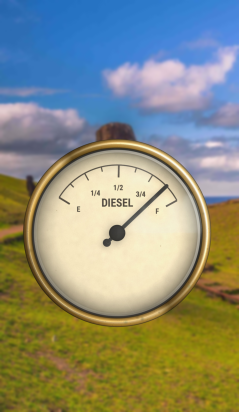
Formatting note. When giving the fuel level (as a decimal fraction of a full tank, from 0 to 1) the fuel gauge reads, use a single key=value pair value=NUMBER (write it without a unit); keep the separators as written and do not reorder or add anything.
value=0.875
